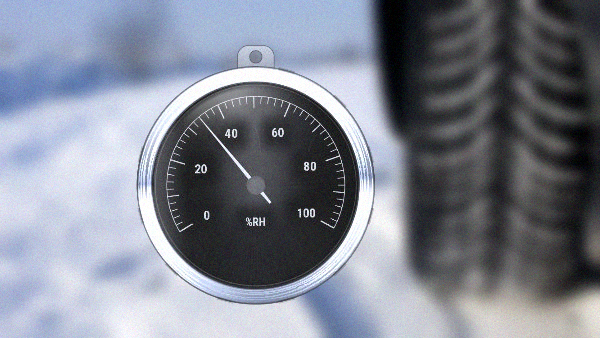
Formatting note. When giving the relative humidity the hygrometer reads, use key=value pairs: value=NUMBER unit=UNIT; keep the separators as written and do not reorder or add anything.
value=34 unit=%
